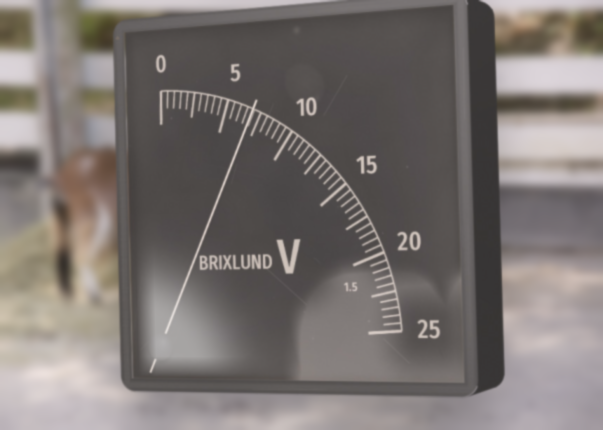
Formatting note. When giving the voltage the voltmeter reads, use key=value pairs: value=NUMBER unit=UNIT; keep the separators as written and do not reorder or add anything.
value=7 unit=V
